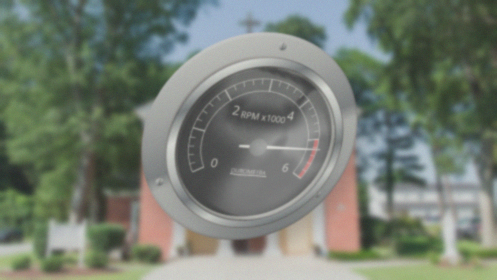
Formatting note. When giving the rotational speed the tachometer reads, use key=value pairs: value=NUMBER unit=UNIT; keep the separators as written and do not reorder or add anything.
value=5200 unit=rpm
